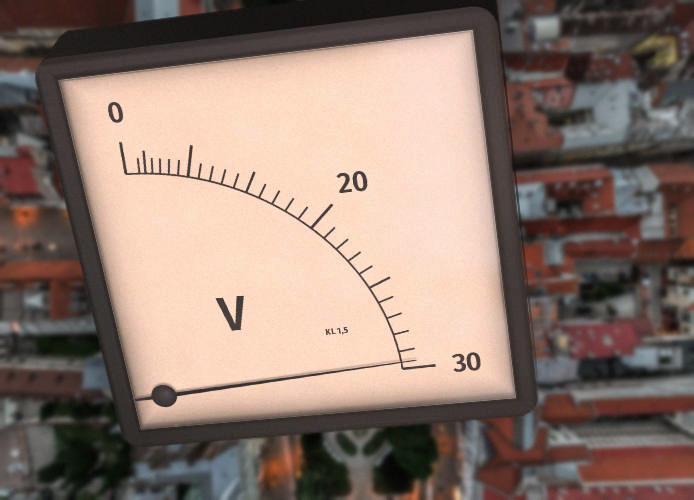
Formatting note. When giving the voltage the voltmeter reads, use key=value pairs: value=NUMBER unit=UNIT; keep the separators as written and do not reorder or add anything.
value=29.5 unit=V
